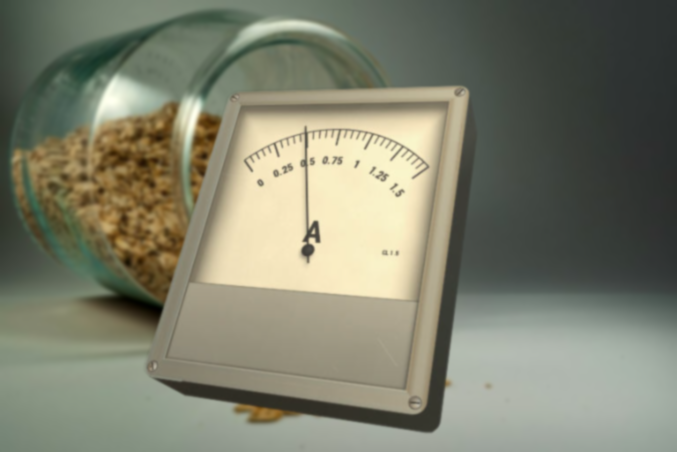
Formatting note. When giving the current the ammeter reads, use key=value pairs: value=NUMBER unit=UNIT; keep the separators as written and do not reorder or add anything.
value=0.5 unit=A
